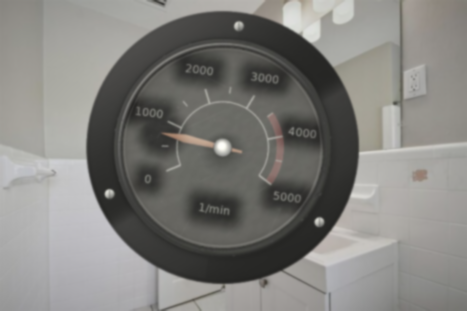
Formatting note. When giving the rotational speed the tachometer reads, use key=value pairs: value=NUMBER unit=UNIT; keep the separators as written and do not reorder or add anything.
value=750 unit=rpm
